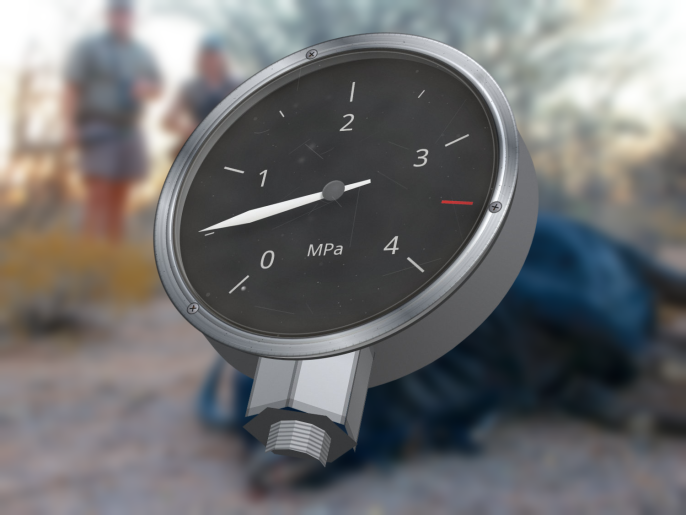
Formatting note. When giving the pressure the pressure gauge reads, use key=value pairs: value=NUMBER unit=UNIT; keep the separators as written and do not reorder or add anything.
value=0.5 unit=MPa
